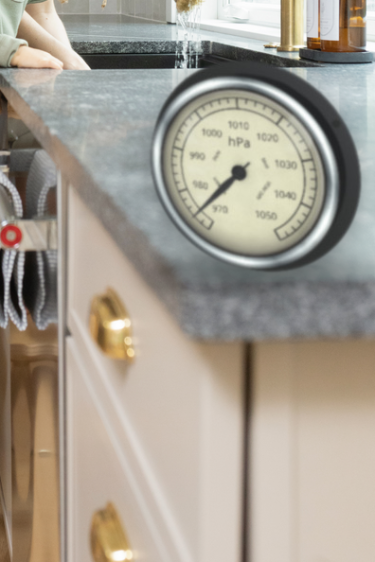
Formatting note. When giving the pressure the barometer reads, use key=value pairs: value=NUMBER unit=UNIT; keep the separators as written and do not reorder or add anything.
value=974 unit=hPa
